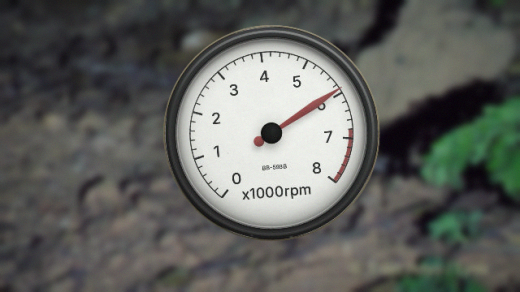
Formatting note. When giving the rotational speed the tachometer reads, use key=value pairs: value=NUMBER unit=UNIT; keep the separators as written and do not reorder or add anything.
value=5900 unit=rpm
